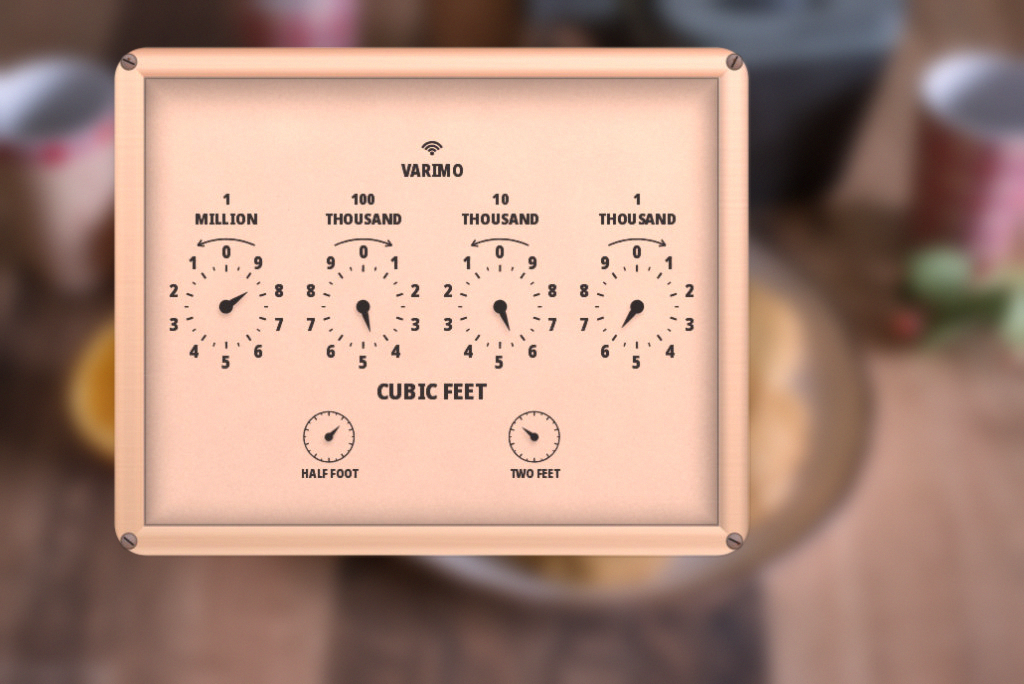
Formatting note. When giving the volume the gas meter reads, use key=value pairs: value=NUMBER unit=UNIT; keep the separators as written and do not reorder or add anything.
value=845600 unit=ft³
